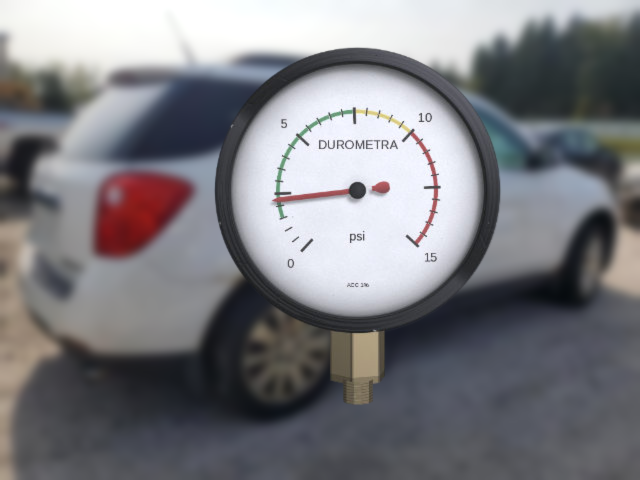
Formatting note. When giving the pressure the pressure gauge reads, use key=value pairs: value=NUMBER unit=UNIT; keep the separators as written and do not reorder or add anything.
value=2.25 unit=psi
